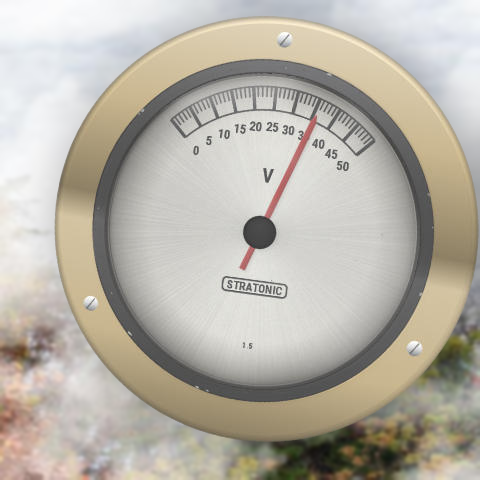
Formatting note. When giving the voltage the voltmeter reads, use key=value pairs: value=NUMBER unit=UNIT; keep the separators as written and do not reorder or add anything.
value=36 unit=V
